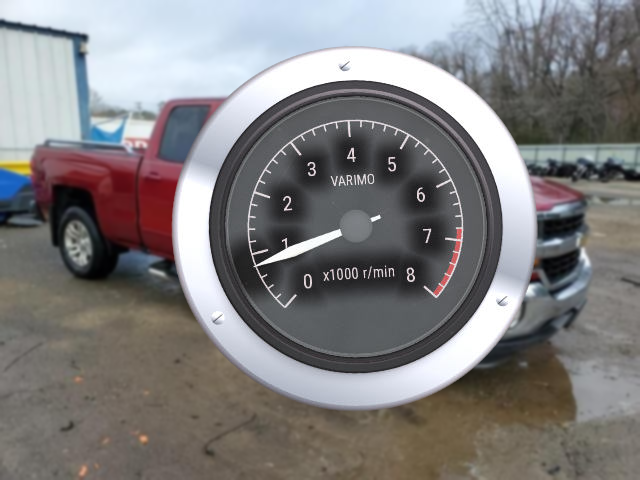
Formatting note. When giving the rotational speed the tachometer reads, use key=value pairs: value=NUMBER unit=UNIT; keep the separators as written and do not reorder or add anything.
value=800 unit=rpm
